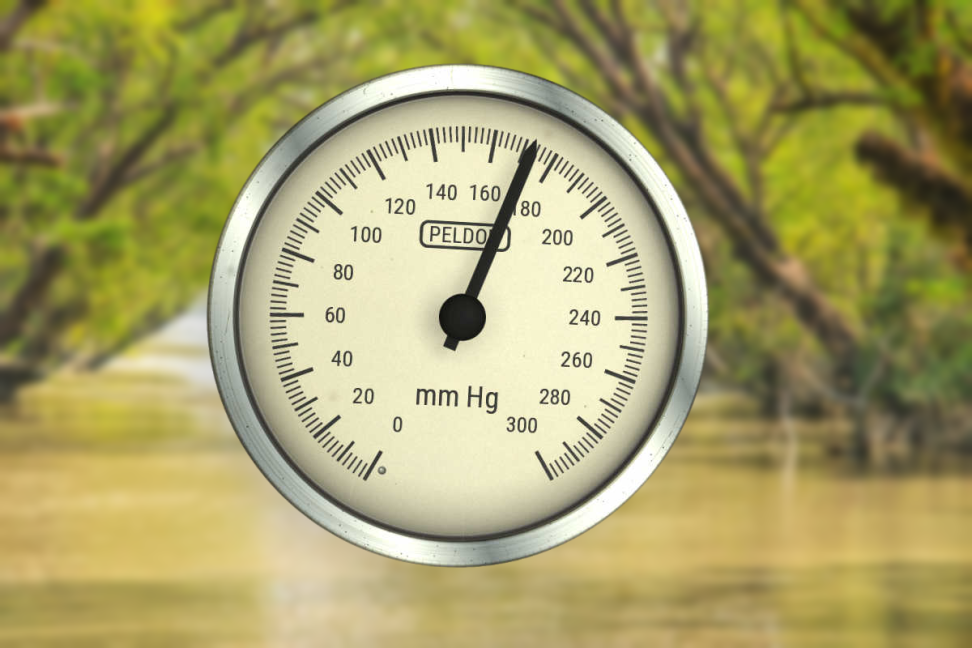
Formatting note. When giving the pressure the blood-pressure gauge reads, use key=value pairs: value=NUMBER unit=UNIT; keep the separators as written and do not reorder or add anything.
value=172 unit=mmHg
